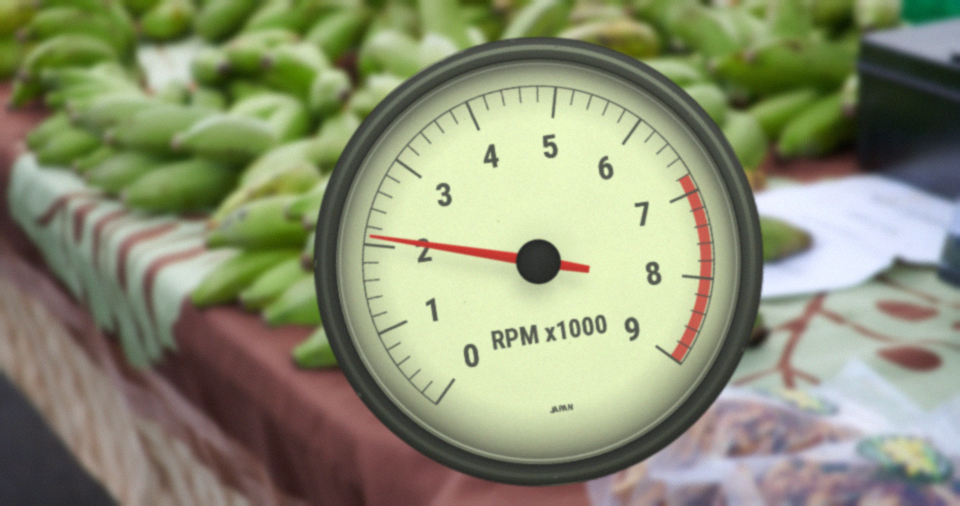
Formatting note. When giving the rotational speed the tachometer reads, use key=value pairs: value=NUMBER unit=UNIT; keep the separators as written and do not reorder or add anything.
value=2100 unit=rpm
